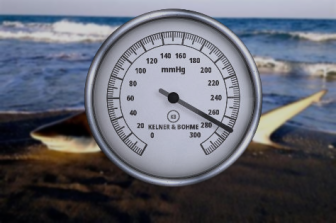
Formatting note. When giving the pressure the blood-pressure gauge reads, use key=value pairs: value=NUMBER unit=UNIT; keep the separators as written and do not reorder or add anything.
value=270 unit=mmHg
